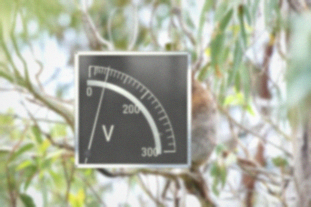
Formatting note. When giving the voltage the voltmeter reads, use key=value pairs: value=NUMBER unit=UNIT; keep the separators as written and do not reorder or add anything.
value=100 unit=V
